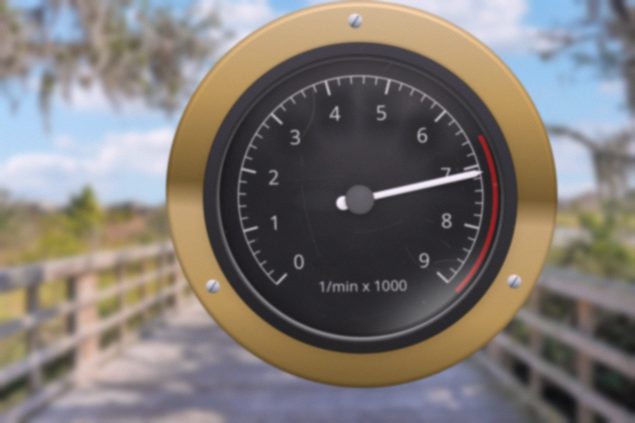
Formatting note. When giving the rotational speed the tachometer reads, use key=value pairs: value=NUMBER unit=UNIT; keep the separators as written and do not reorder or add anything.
value=7100 unit=rpm
